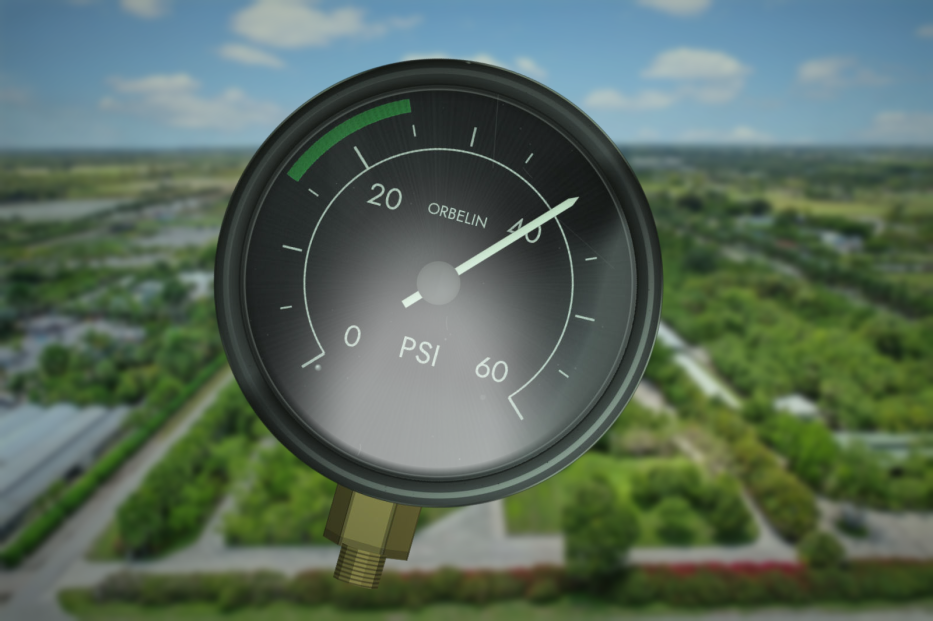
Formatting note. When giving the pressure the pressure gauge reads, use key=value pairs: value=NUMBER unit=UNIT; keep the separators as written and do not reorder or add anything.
value=40 unit=psi
